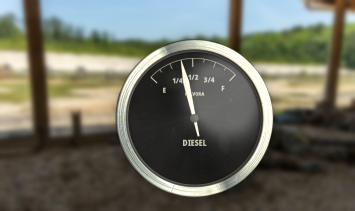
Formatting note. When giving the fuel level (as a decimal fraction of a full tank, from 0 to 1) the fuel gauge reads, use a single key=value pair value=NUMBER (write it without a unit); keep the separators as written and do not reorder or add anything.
value=0.375
